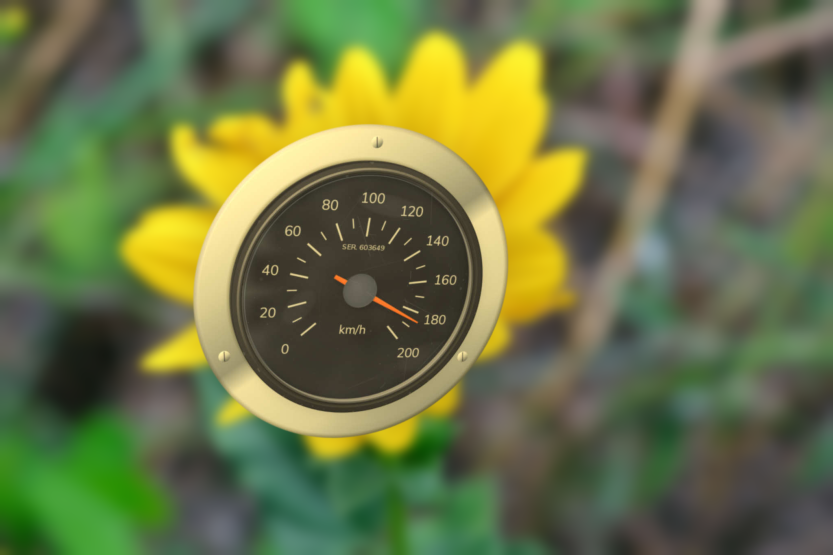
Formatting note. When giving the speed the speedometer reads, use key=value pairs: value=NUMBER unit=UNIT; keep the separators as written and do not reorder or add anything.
value=185 unit=km/h
